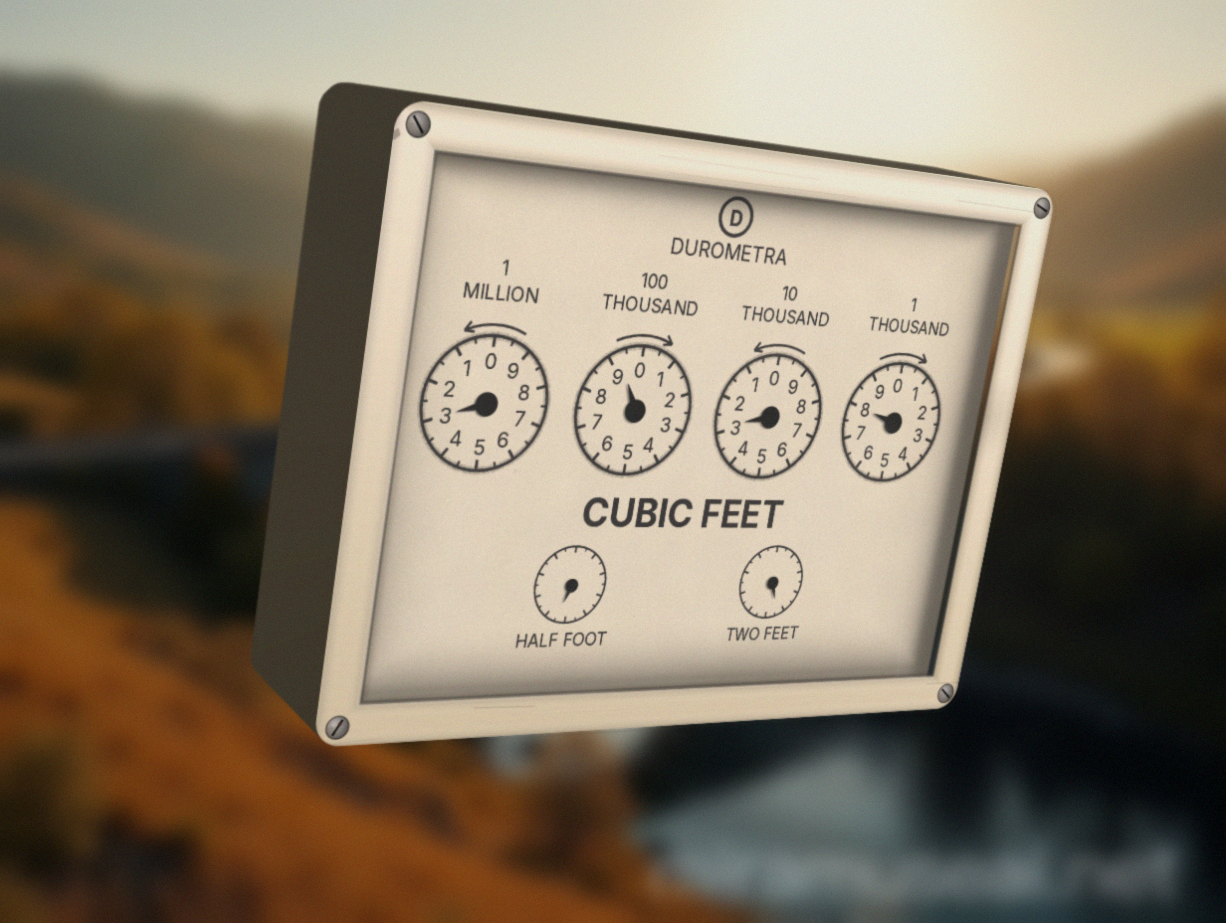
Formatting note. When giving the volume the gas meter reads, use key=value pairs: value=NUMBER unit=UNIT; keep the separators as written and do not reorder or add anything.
value=292800 unit=ft³
